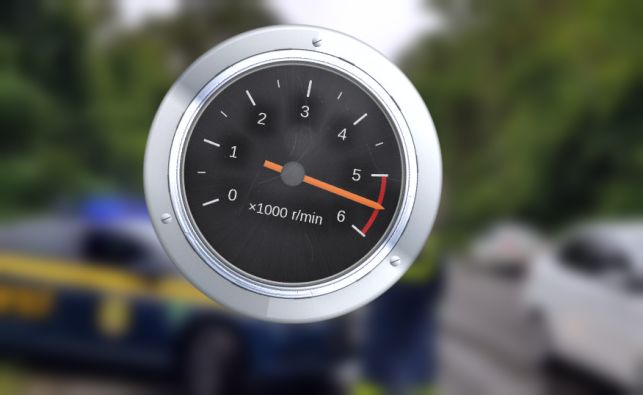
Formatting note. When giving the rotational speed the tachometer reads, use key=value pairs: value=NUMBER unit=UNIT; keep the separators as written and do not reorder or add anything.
value=5500 unit=rpm
